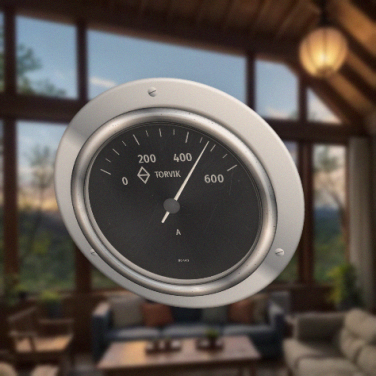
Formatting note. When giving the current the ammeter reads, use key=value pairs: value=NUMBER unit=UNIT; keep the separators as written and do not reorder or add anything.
value=475 unit=A
